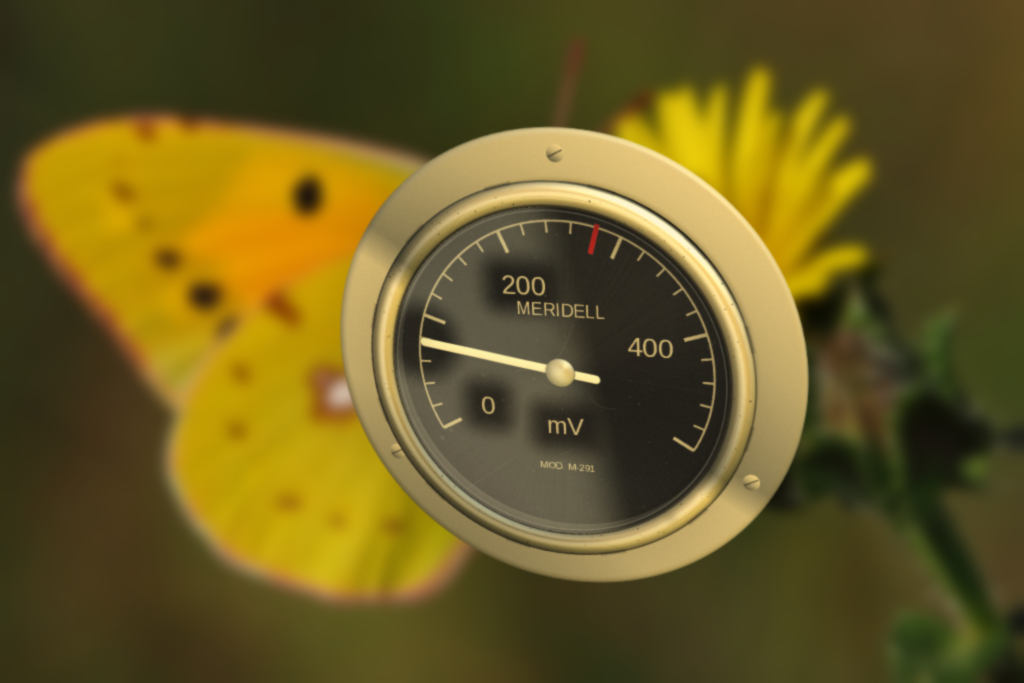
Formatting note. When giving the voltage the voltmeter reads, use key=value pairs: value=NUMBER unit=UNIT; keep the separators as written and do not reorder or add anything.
value=80 unit=mV
